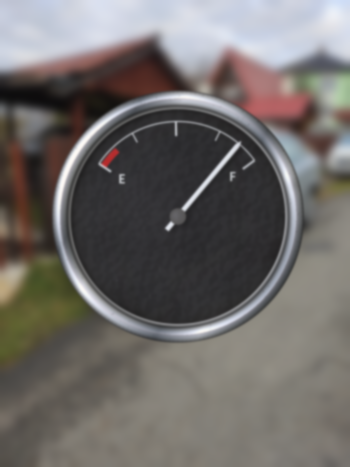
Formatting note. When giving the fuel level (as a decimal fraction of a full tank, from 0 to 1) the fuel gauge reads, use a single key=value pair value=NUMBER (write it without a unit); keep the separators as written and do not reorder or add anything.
value=0.875
